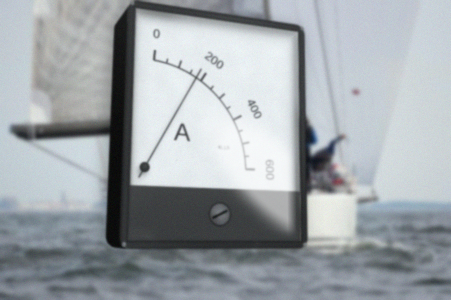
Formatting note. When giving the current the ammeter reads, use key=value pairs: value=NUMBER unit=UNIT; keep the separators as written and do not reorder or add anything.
value=175 unit=A
